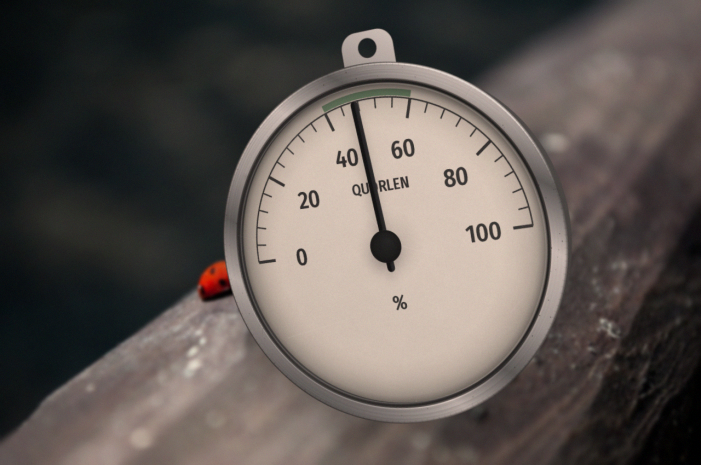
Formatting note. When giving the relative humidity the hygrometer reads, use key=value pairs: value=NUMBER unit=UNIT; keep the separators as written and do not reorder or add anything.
value=48 unit=%
